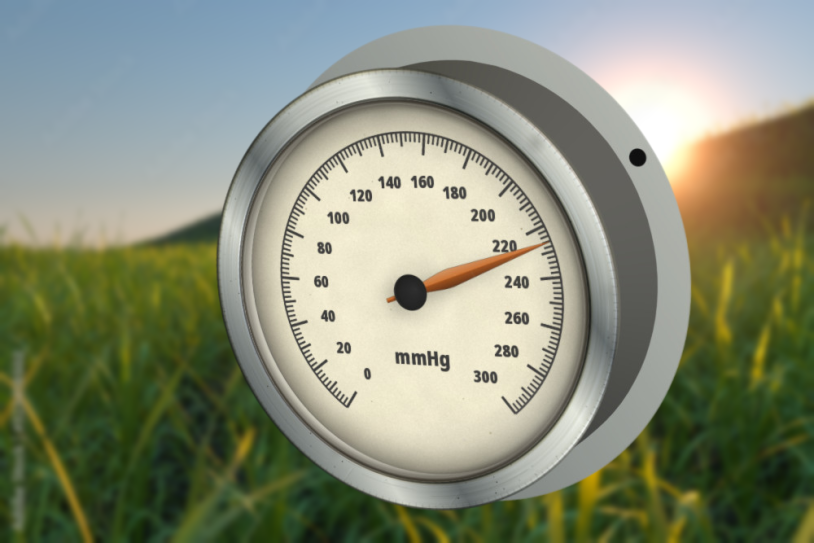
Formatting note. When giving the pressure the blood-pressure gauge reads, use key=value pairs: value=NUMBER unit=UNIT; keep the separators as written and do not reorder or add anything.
value=226 unit=mmHg
